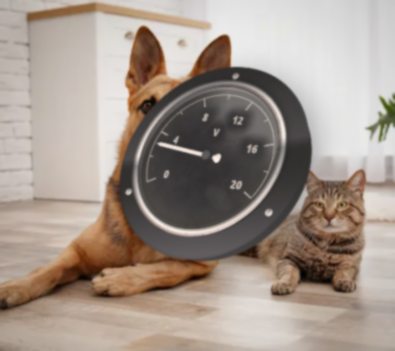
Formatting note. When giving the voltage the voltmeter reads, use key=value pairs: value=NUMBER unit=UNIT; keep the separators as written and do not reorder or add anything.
value=3 unit=V
